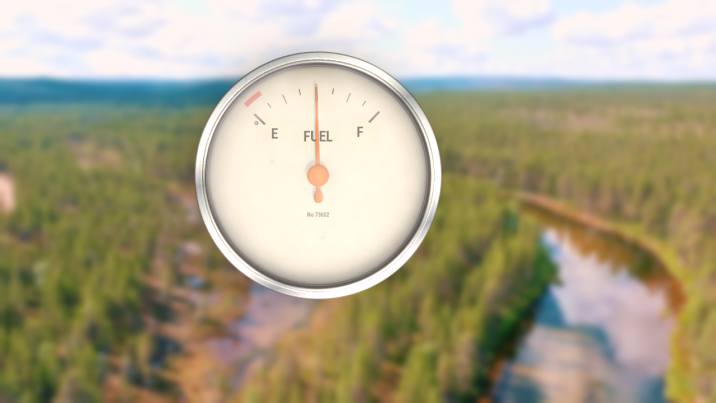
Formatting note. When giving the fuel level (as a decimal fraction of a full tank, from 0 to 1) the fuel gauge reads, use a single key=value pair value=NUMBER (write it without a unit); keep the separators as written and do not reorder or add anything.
value=0.5
